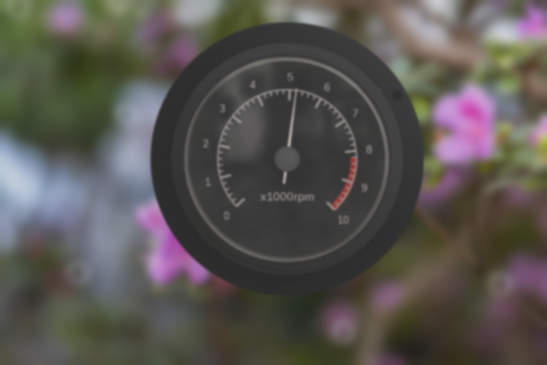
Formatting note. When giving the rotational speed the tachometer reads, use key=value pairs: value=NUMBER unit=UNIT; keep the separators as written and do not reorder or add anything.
value=5200 unit=rpm
